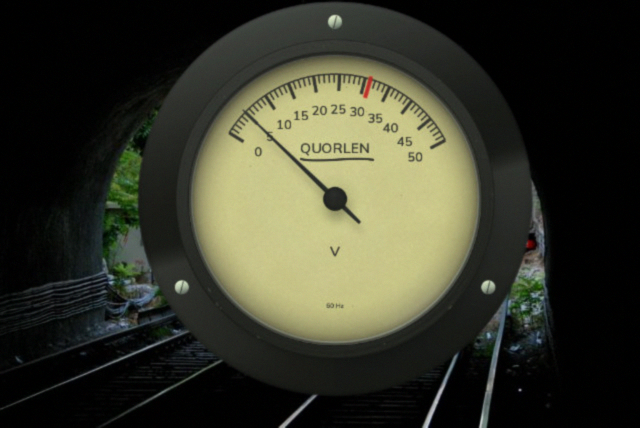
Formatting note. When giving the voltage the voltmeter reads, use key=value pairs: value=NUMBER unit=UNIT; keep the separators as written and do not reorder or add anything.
value=5 unit=V
